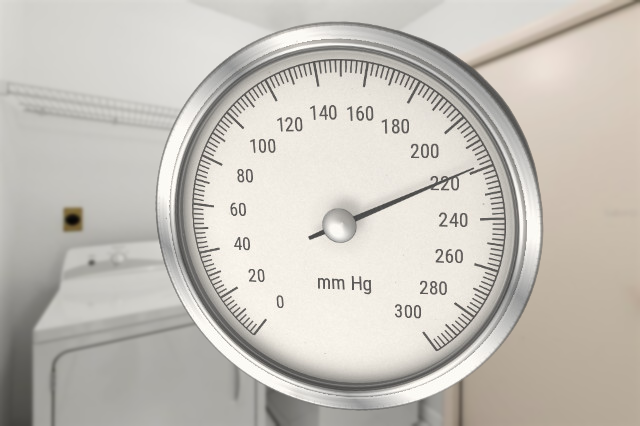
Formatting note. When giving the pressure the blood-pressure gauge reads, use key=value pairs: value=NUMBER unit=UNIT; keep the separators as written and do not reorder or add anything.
value=218 unit=mmHg
